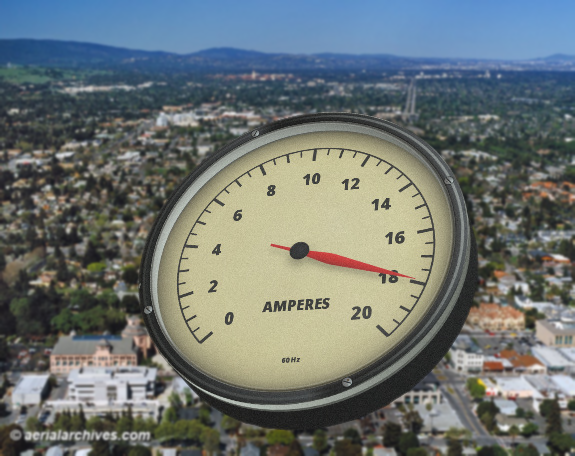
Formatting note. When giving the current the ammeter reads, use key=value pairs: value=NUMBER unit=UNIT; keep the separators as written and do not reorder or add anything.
value=18 unit=A
